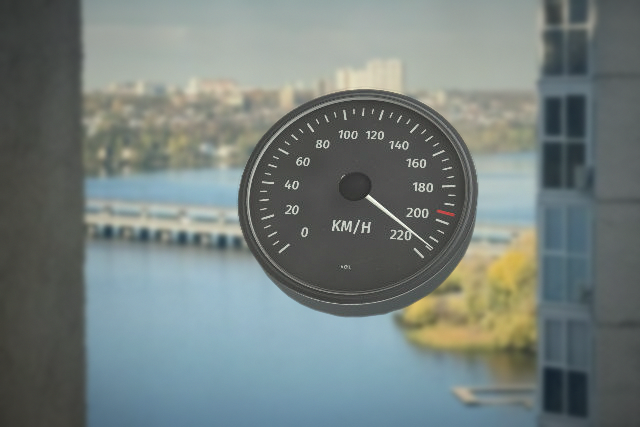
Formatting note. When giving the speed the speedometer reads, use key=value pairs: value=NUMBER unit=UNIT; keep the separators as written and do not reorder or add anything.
value=215 unit=km/h
